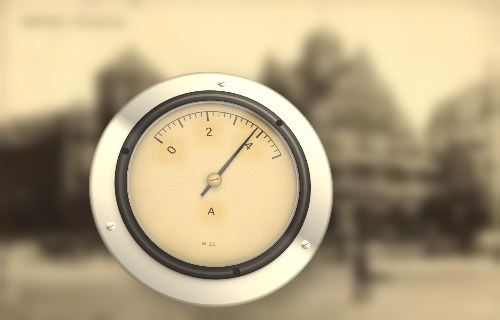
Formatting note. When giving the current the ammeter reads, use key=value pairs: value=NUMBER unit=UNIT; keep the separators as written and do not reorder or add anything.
value=3.8 unit=A
